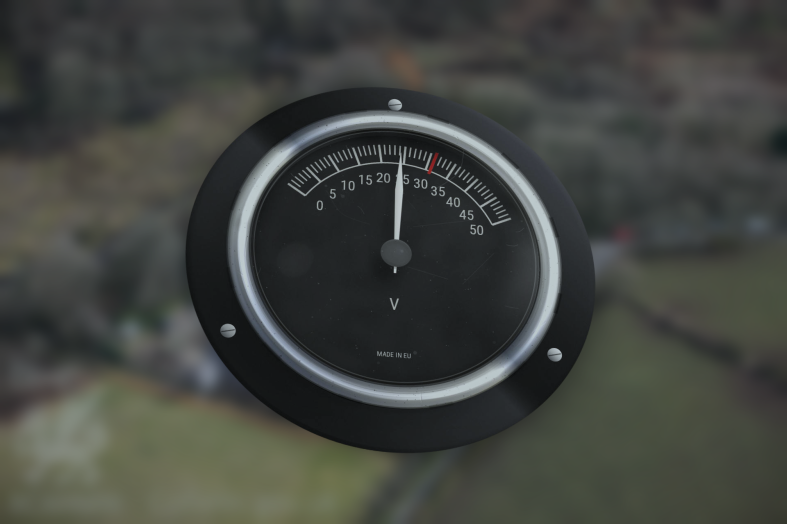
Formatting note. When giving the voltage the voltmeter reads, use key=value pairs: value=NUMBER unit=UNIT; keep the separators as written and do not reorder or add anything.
value=24 unit=V
